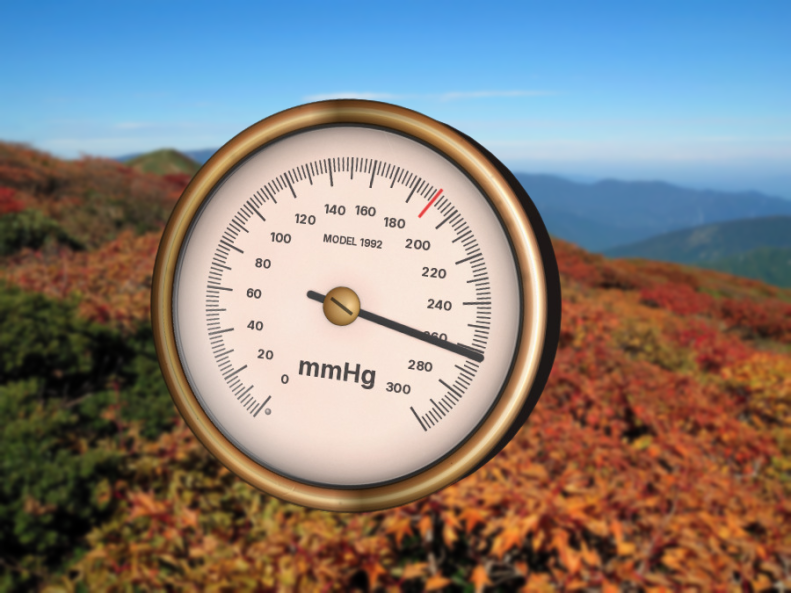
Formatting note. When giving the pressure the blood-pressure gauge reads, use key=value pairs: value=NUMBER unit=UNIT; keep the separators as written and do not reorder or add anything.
value=262 unit=mmHg
